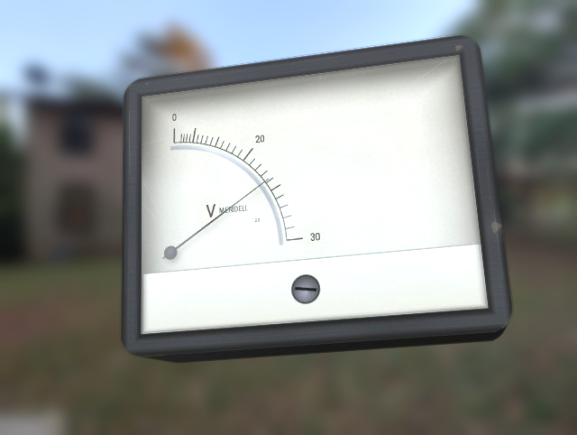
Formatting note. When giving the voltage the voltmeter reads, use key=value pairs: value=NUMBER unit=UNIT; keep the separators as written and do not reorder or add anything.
value=24 unit=V
